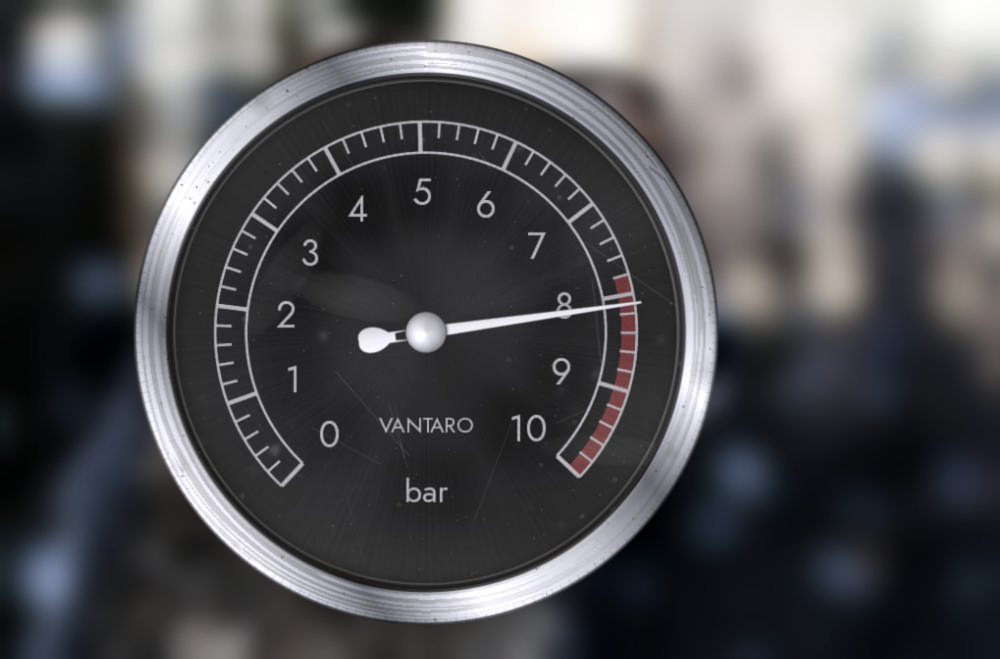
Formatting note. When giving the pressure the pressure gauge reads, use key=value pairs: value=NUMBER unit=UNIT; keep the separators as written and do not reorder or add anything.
value=8.1 unit=bar
